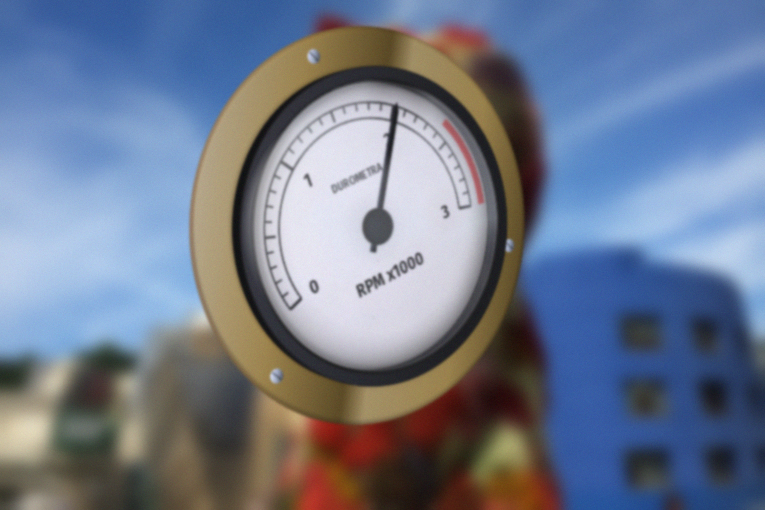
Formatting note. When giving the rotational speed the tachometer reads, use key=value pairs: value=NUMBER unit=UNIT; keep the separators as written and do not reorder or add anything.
value=2000 unit=rpm
